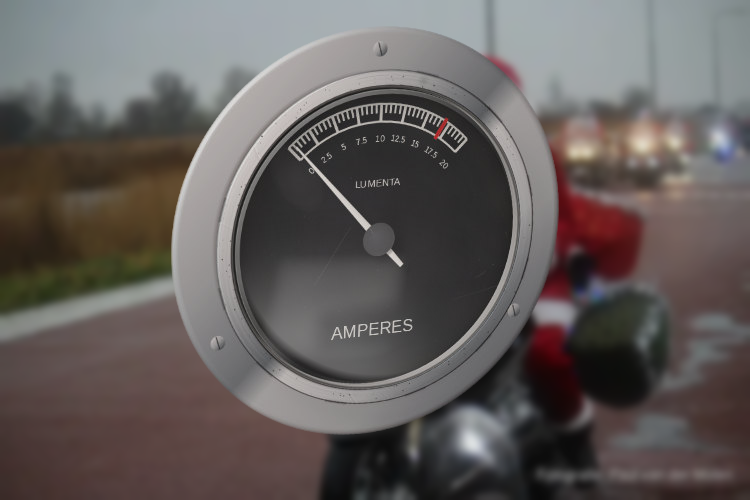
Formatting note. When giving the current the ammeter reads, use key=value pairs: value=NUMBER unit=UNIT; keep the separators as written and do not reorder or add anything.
value=0.5 unit=A
